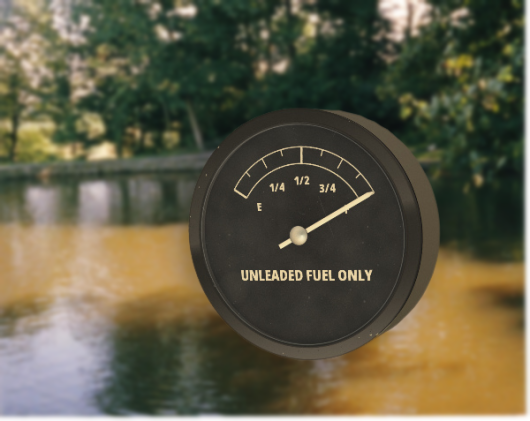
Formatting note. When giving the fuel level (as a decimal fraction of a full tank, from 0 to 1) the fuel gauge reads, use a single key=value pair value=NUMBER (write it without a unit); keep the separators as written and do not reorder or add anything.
value=1
